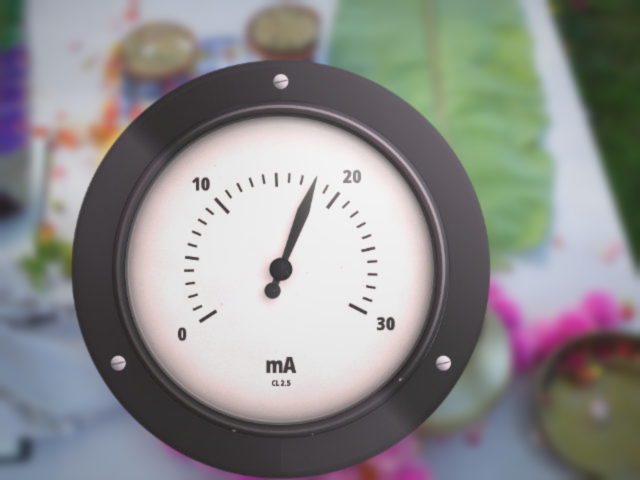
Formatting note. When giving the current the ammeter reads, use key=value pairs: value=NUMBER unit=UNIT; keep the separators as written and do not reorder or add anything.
value=18 unit=mA
